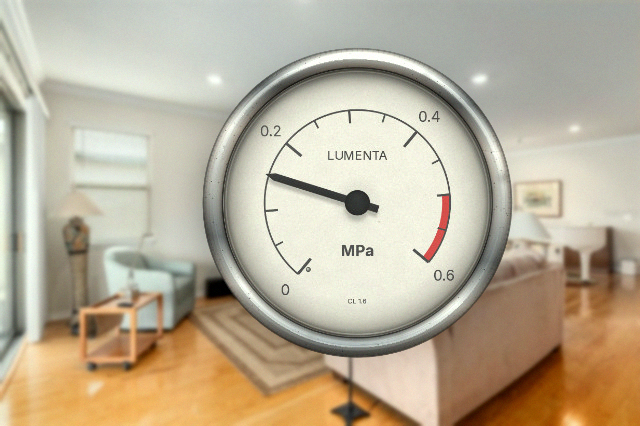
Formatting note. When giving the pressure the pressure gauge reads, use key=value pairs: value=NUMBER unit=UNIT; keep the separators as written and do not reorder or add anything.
value=0.15 unit=MPa
